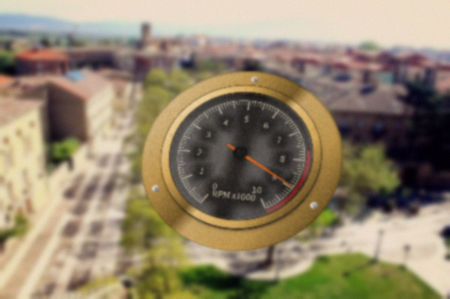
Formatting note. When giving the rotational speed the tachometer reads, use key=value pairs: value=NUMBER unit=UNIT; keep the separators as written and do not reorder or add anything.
value=9000 unit=rpm
